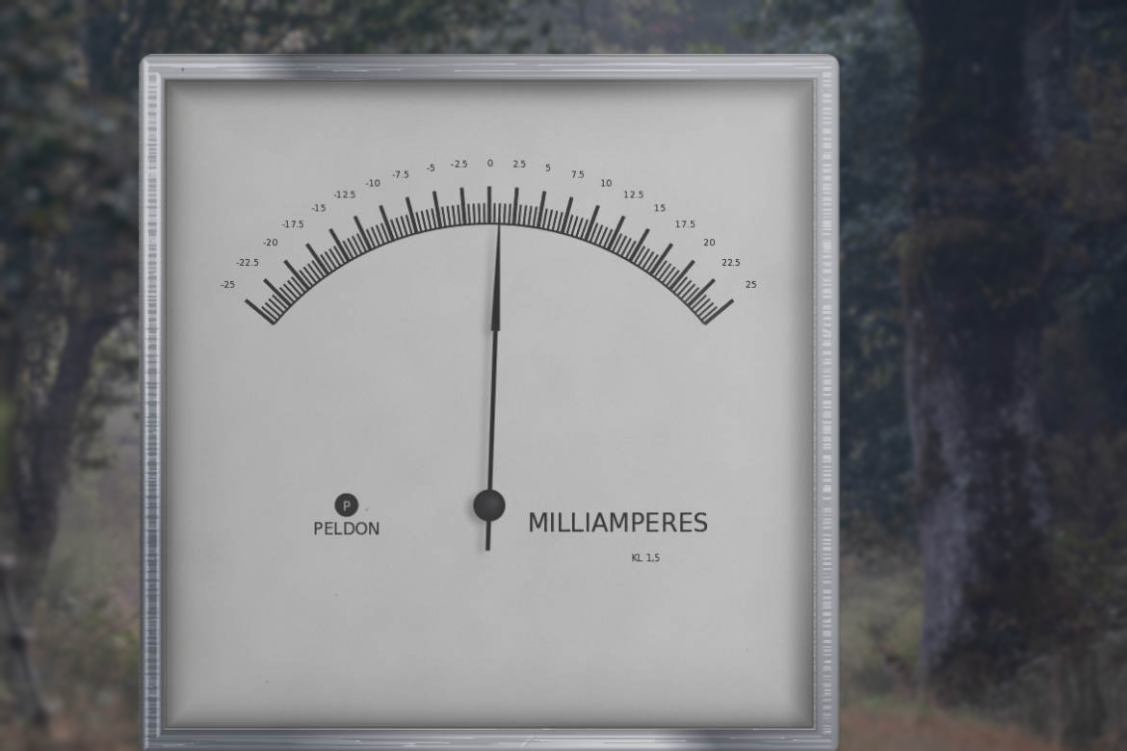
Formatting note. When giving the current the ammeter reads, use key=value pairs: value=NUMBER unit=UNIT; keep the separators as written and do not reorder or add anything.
value=1 unit=mA
